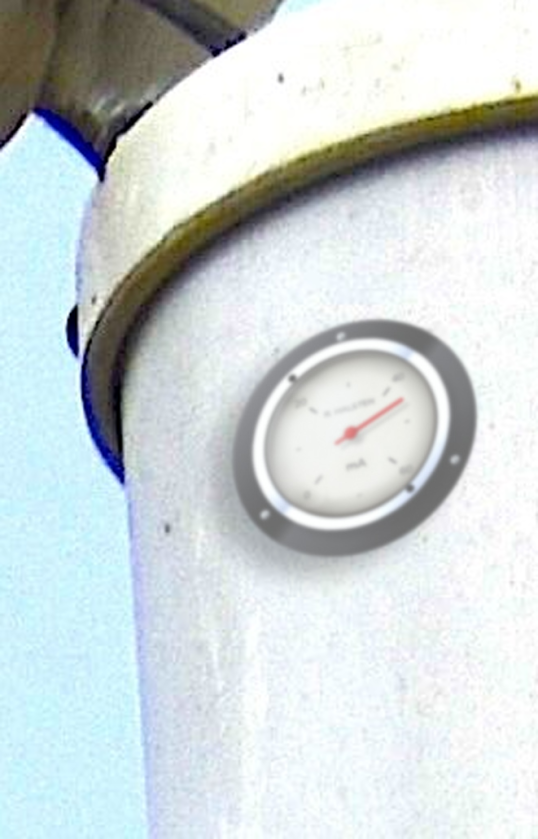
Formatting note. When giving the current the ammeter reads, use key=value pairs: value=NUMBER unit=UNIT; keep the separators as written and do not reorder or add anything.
value=45 unit=mA
